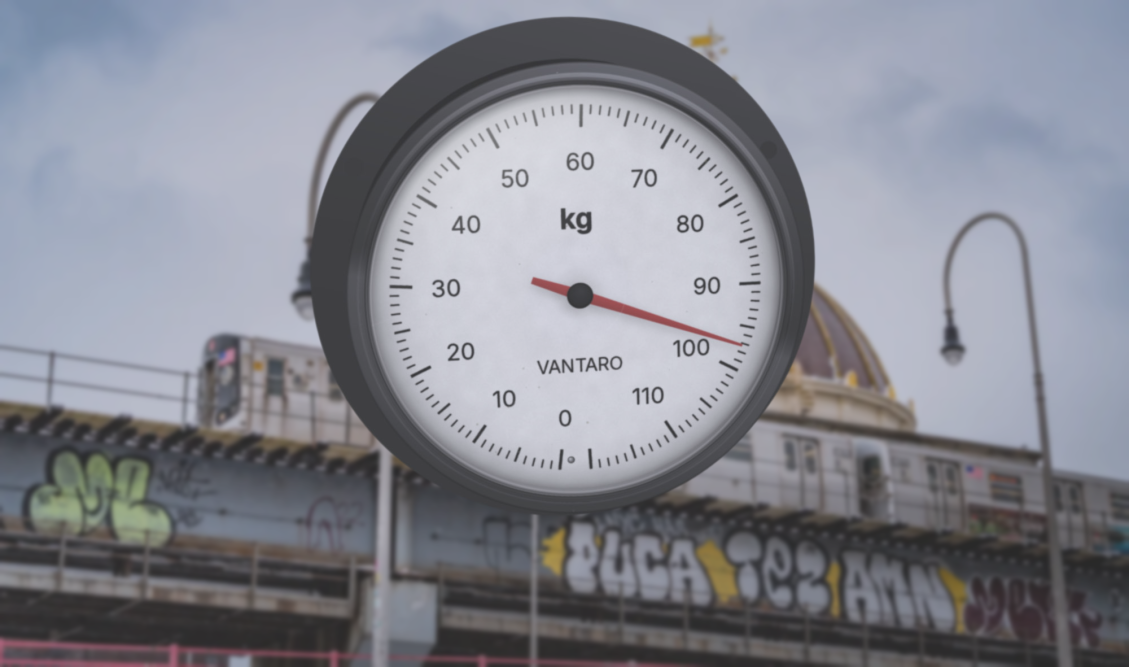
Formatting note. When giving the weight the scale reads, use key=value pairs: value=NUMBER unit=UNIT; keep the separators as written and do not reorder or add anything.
value=97 unit=kg
